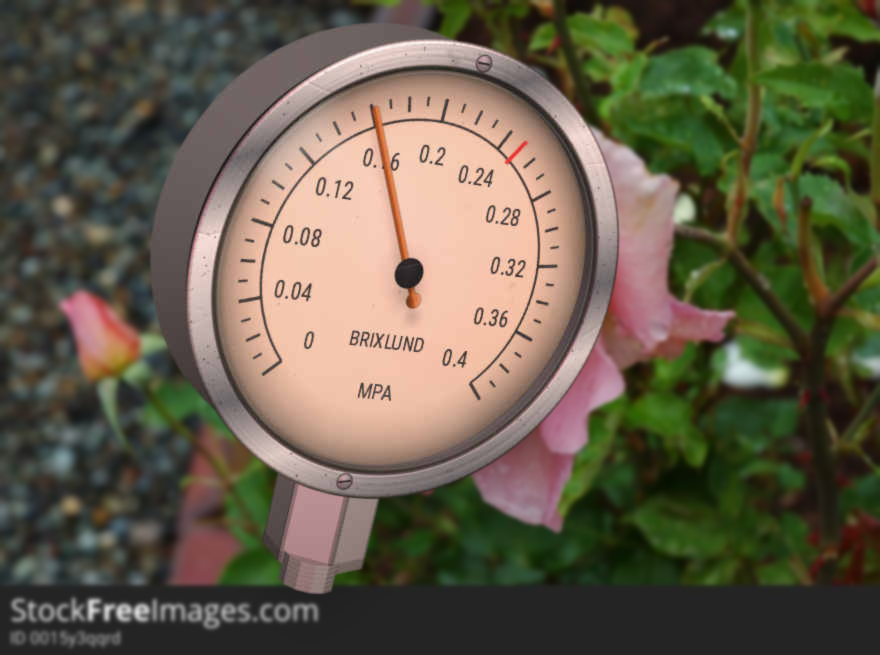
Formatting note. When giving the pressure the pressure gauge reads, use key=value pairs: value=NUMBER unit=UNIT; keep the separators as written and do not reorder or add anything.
value=0.16 unit=MPa
